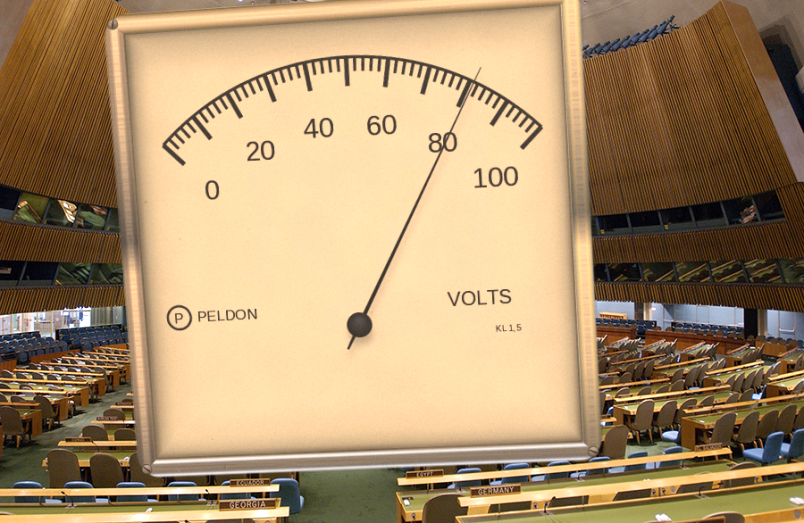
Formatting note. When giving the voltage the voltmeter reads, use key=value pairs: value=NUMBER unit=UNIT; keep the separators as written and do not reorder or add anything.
value=81 unit=V
